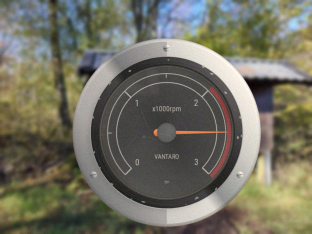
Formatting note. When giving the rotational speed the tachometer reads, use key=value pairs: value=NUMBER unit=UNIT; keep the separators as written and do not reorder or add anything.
value=2500 unit=rpm
